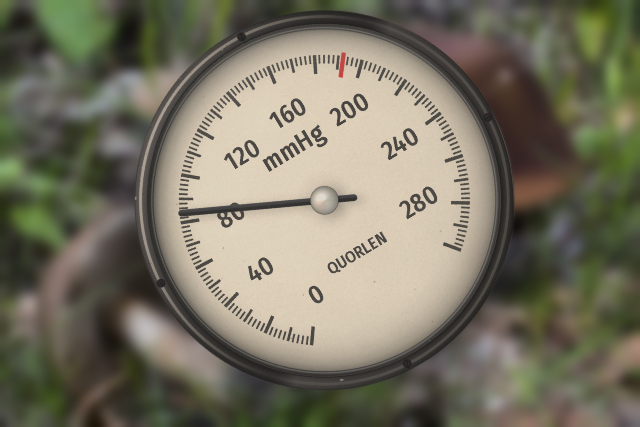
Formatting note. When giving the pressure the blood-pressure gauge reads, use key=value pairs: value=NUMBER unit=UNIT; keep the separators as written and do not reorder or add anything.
value=84 unit=mmHg
